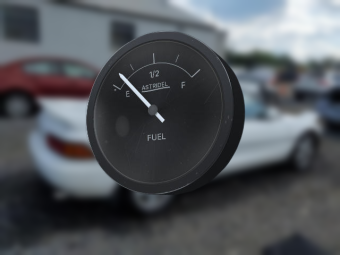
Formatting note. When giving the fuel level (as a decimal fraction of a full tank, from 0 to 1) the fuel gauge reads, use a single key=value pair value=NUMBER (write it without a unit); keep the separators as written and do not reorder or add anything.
value=0.125
